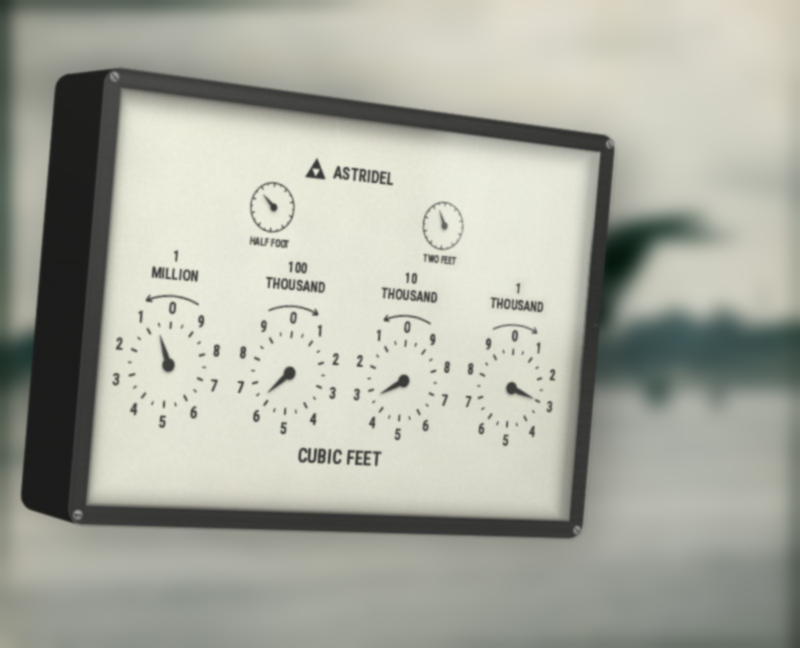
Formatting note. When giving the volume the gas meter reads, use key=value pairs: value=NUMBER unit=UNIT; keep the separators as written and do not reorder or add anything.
value=63300 unit=ft³
